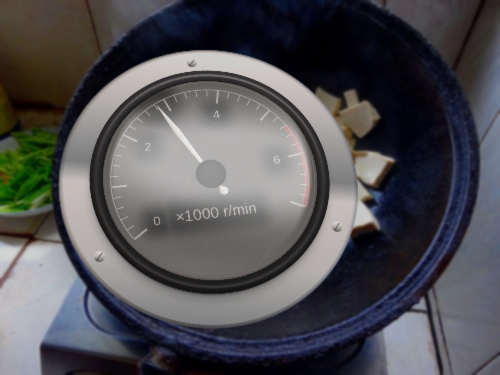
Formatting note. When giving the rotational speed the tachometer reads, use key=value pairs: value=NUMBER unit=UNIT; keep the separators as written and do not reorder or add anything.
value=2800 unit=rpm
